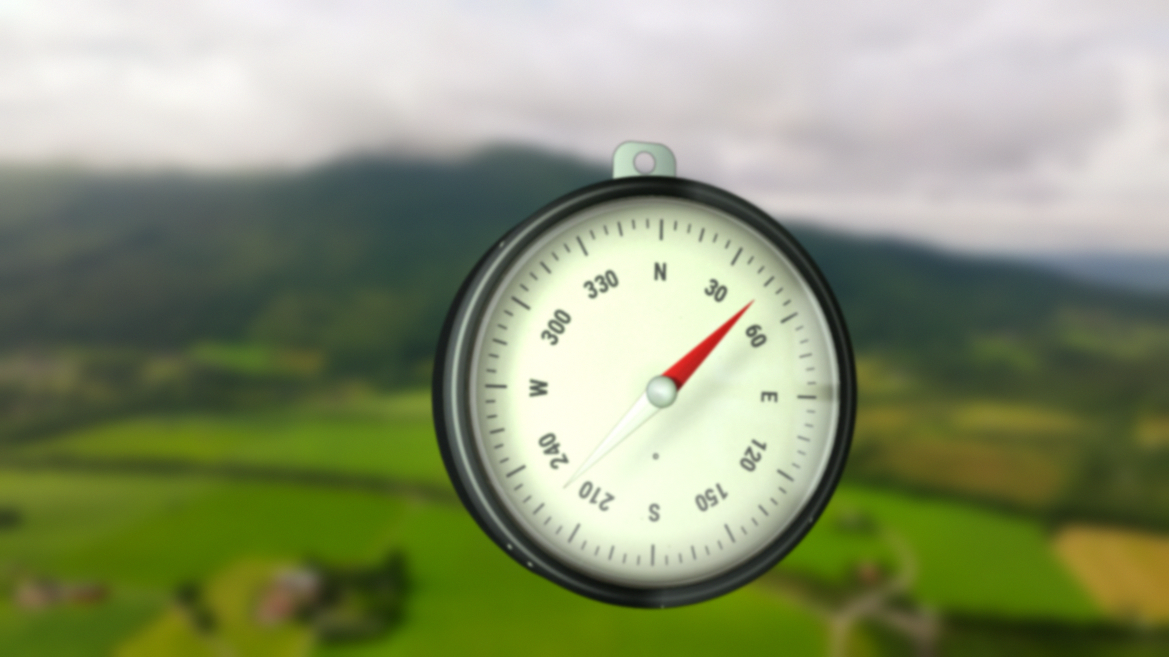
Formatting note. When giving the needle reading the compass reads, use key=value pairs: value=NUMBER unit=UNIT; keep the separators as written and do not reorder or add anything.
value=45 unit=°
